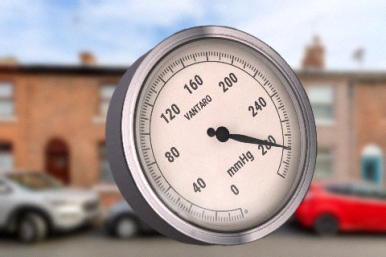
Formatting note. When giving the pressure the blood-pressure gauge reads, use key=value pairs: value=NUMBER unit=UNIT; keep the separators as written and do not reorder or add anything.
value=280 unit=mmHg
